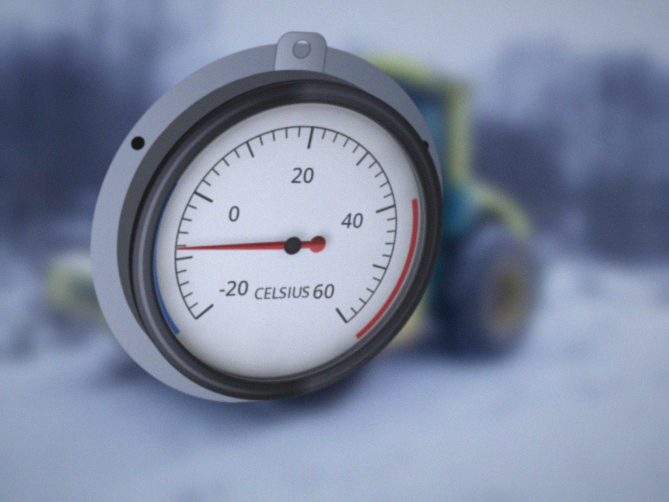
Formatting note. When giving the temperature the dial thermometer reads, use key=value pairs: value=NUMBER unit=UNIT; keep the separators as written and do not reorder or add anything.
value=-8 unit=°C
